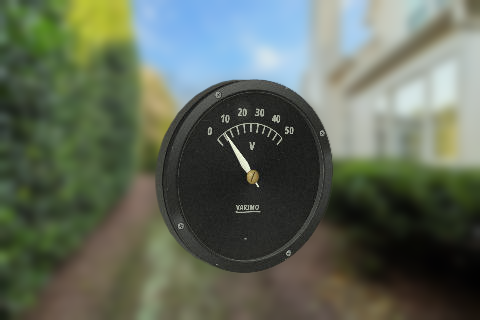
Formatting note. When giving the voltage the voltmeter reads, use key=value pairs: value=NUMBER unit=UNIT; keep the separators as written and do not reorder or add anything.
value=5 unit=V
